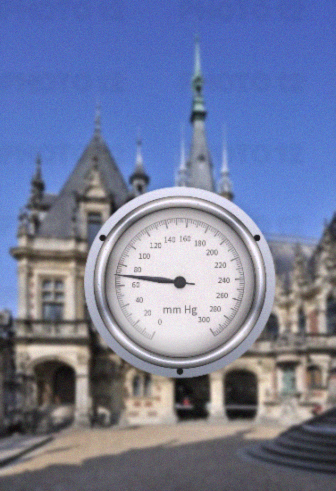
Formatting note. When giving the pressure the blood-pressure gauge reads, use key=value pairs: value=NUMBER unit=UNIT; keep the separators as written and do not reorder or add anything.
value=70 unit=mmHg
